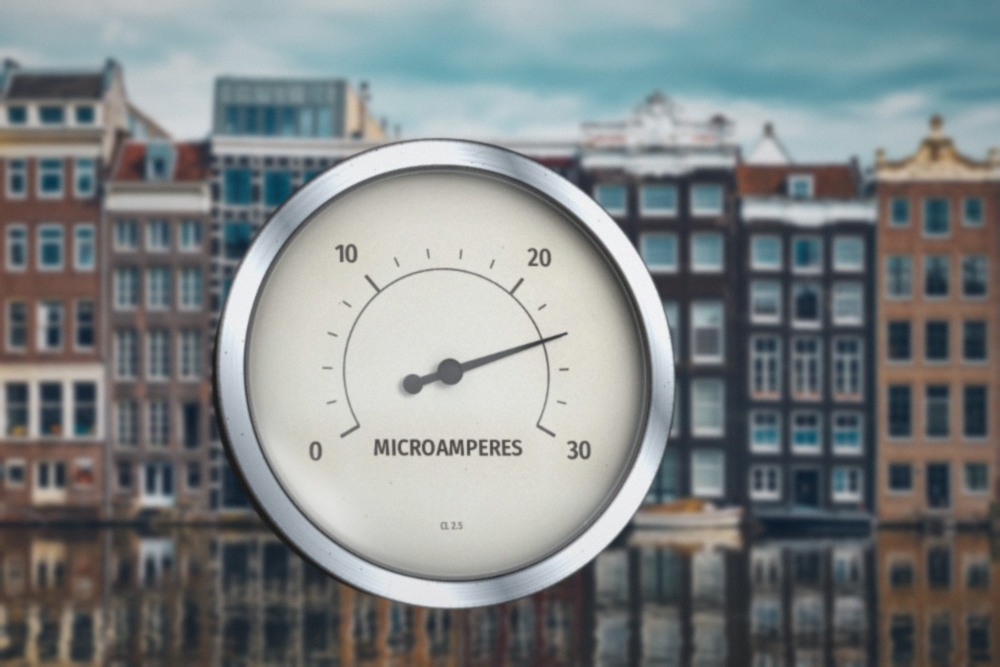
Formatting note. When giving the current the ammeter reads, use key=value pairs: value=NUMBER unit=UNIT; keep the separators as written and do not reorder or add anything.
value=24 unit=µA
